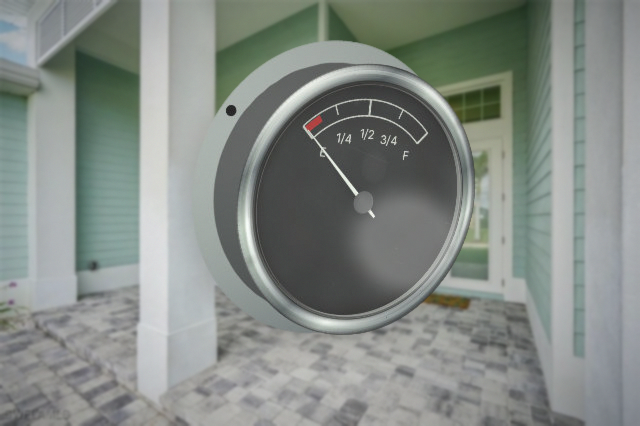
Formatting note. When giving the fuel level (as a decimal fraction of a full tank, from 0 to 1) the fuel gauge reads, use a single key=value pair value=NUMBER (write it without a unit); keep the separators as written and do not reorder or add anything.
value=0
